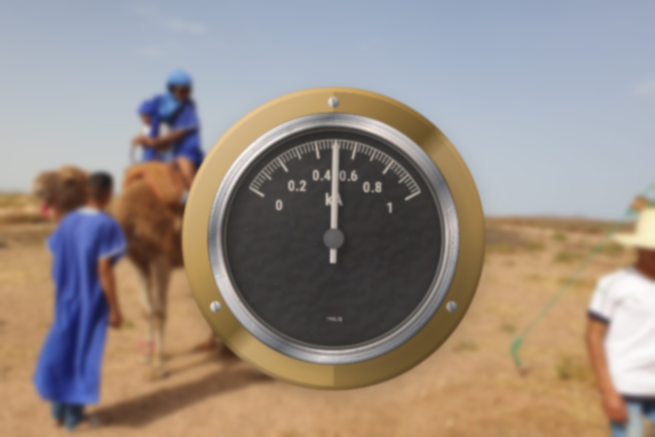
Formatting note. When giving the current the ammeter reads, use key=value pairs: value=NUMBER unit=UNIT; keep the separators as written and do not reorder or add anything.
value=0.5 unit=kA
